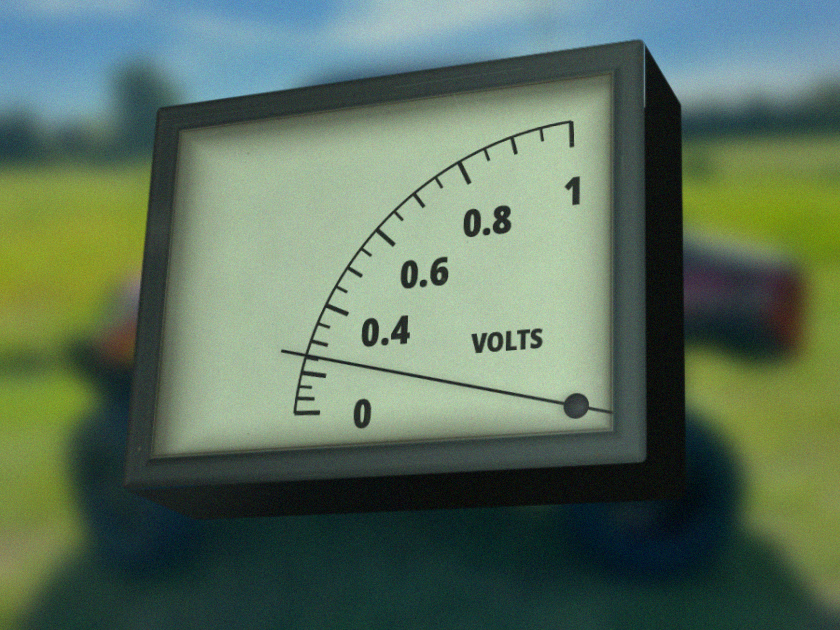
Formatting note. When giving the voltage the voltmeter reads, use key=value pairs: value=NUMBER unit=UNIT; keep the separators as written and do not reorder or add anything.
value=0.25 unit=V
